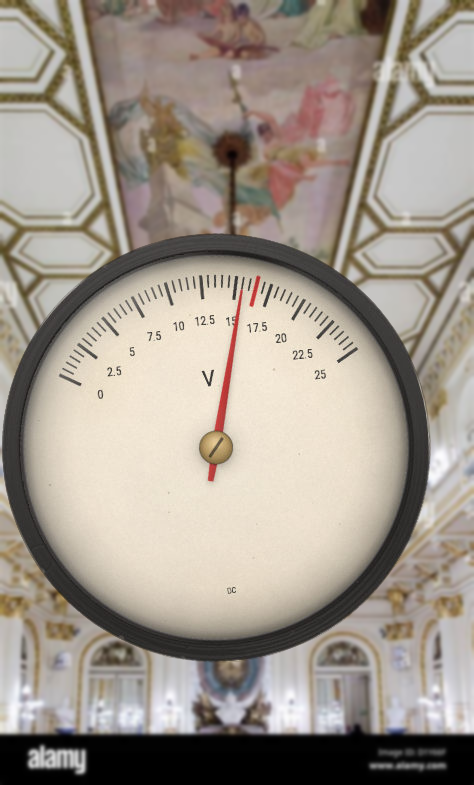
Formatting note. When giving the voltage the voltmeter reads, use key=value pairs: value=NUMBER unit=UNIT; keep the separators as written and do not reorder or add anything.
value=15.5 unit=V
